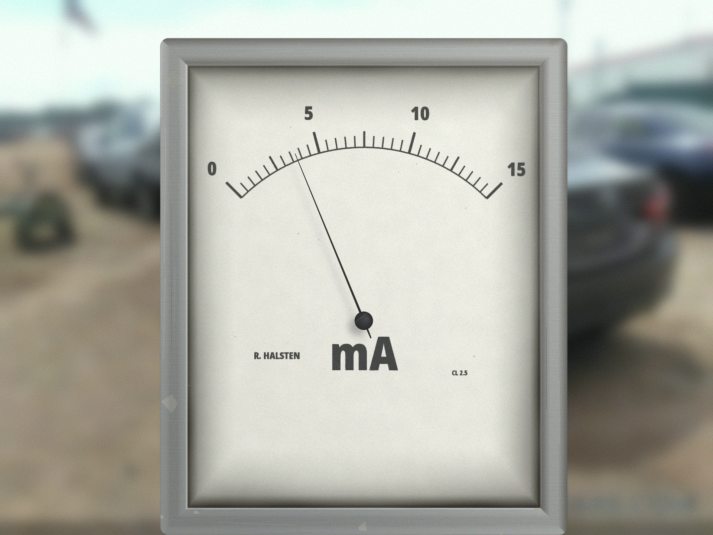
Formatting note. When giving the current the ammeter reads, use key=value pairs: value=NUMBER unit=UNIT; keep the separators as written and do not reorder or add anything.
value=3.75 unit=mA
